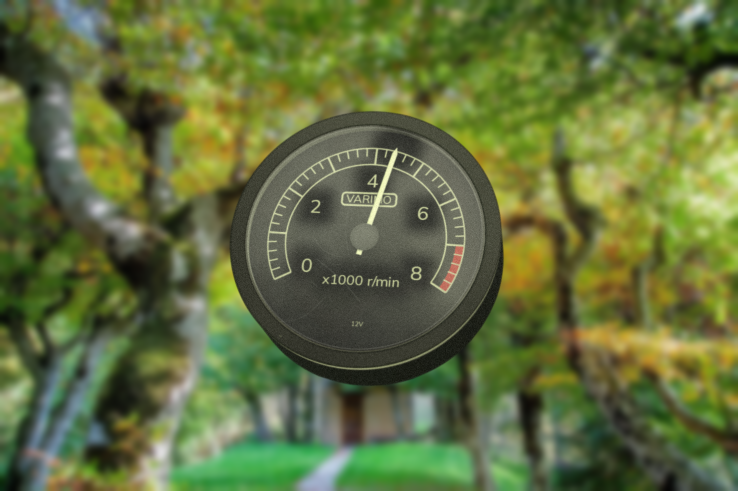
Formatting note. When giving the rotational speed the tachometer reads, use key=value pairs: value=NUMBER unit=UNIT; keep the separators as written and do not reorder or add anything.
value=4400 unit=rpm
